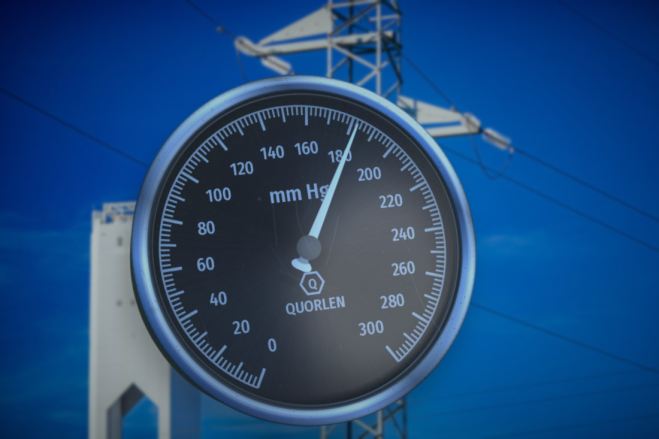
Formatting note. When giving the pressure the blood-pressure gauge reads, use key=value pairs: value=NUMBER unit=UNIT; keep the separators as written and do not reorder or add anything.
value=182 unit=mmHg
